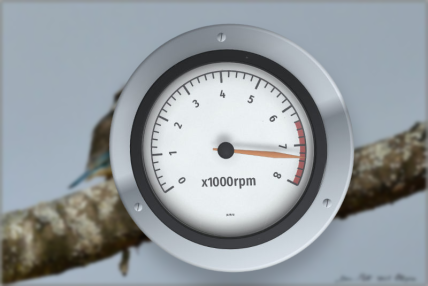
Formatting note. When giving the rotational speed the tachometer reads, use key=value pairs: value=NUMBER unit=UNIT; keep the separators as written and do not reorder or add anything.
value=7300 unit=rpm
